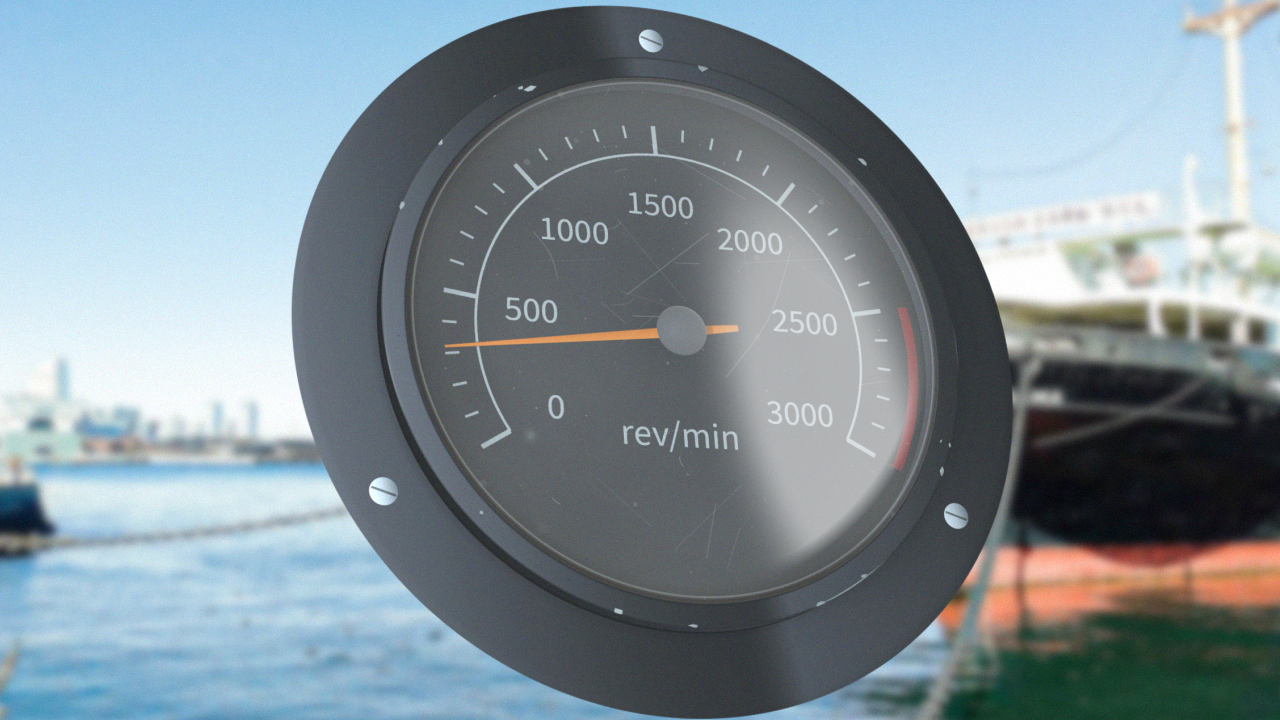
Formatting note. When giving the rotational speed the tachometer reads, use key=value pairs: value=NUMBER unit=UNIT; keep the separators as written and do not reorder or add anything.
value=300 unit=rpm
